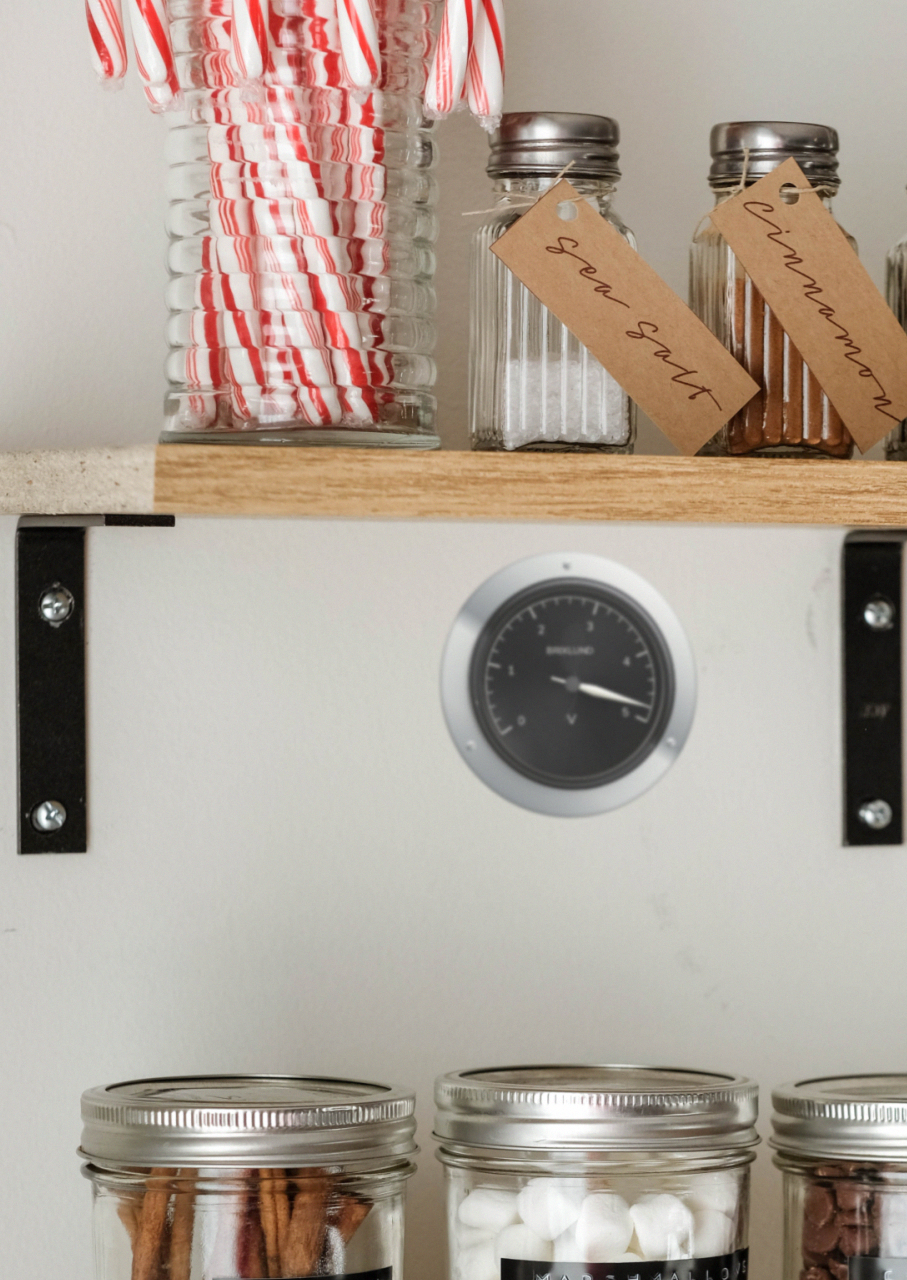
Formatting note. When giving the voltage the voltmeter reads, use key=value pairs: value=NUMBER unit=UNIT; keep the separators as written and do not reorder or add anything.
value=4.8 unit=V
